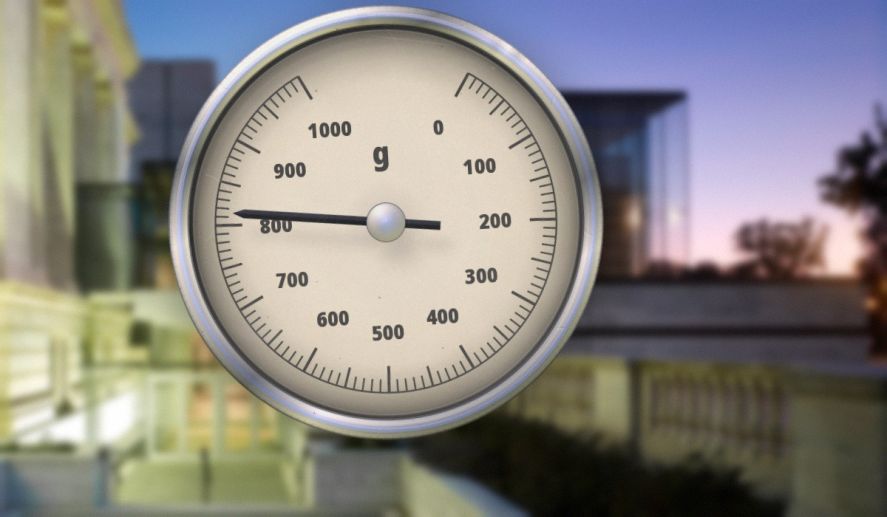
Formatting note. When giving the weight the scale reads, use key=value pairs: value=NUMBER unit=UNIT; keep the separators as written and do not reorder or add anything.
value=815 unit=g
